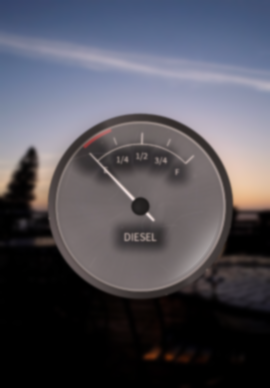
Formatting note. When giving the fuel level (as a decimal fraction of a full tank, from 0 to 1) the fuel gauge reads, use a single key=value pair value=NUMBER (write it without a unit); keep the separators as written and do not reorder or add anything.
value=0
